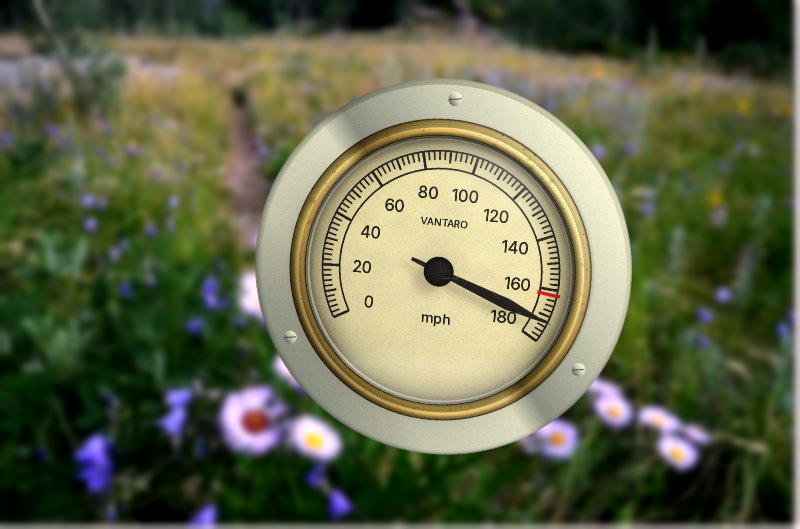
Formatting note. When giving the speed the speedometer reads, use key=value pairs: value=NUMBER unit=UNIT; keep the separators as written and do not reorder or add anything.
value=172 unit=mph
